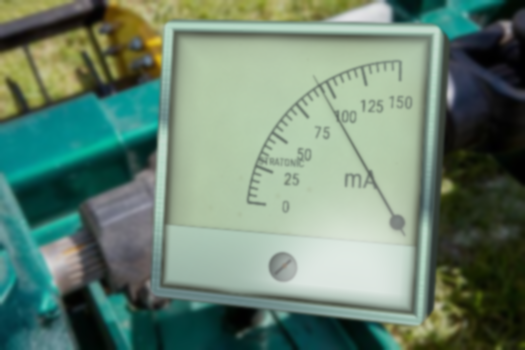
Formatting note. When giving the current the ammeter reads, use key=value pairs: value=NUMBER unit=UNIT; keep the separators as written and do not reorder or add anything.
value=95 unit=mA
